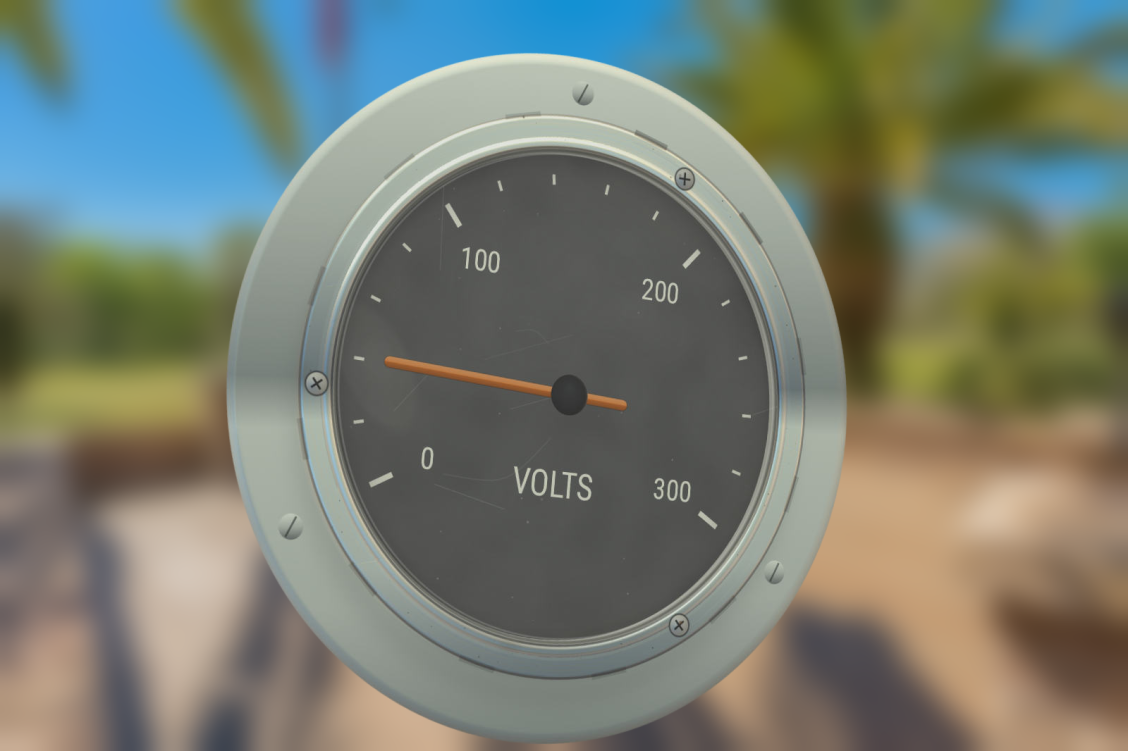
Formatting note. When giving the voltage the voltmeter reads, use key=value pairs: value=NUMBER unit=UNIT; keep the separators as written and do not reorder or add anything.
value=40 unit=V
